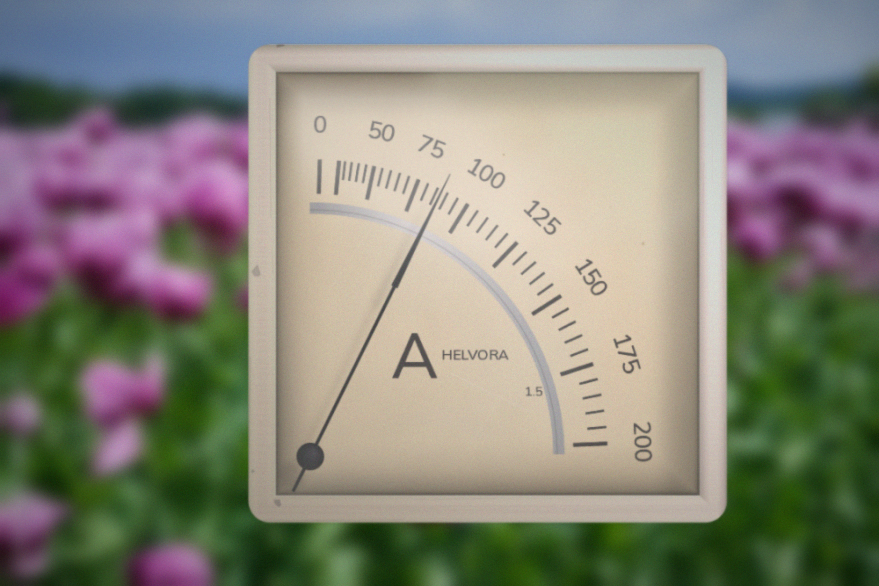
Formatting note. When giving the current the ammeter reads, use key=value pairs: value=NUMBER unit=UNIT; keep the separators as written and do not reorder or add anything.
value=87.5 unit=A
